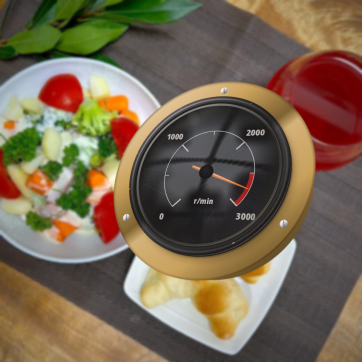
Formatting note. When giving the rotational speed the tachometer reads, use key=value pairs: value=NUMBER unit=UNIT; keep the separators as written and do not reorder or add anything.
value=2750 unit=rpm
